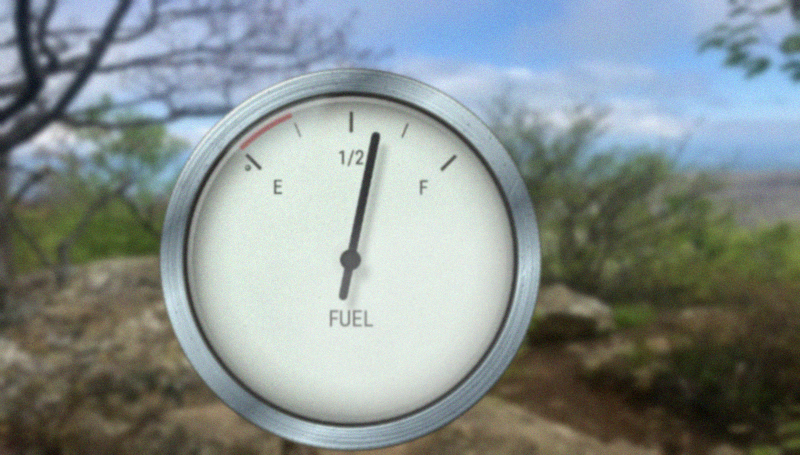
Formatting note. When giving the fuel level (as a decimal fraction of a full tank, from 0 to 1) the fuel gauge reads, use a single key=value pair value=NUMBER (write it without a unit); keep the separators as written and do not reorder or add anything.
value=0.625
